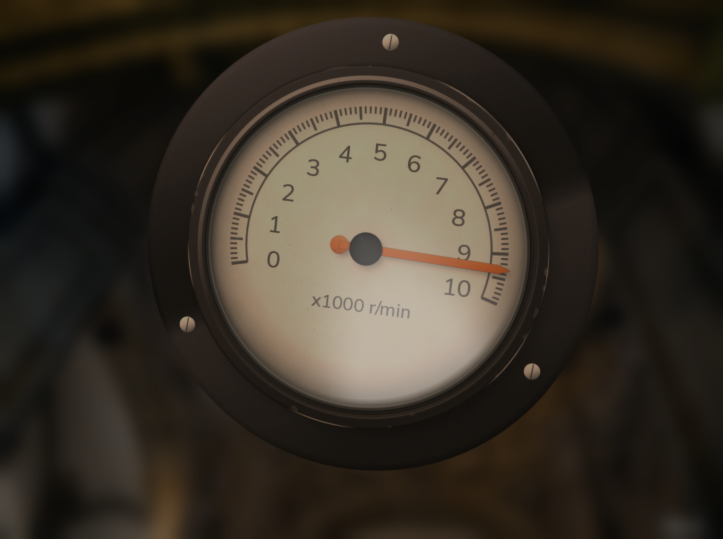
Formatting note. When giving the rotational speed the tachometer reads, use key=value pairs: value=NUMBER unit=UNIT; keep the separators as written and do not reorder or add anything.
value=9300 unit=rpm
